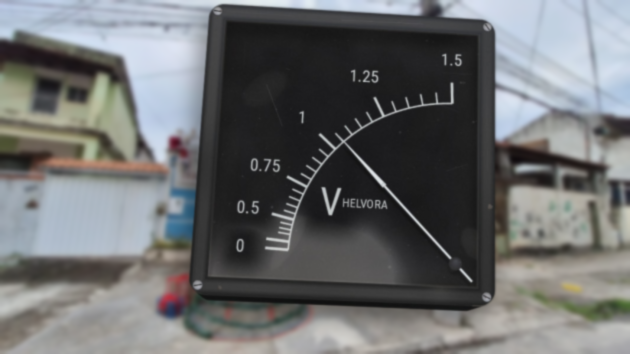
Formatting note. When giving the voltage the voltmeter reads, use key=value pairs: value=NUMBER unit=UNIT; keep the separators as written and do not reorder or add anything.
value=1.05 unit=V
